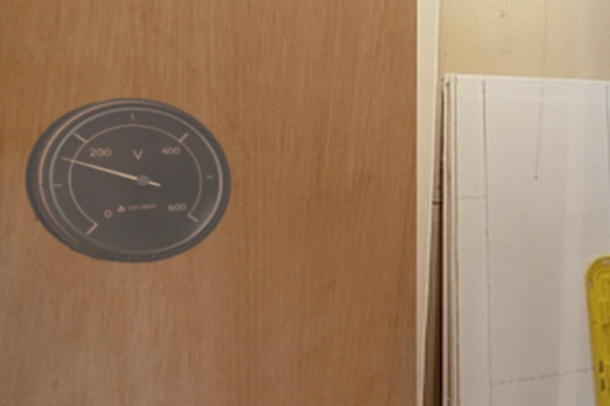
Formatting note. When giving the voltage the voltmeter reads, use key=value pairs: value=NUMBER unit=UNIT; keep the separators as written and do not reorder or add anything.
value=150 unit=V
